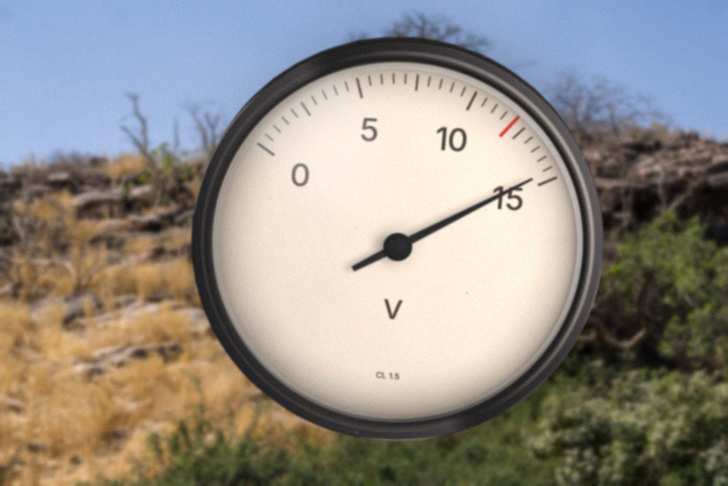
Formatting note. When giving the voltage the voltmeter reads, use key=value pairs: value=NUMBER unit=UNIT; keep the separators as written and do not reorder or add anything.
value=14.5 unit=V
